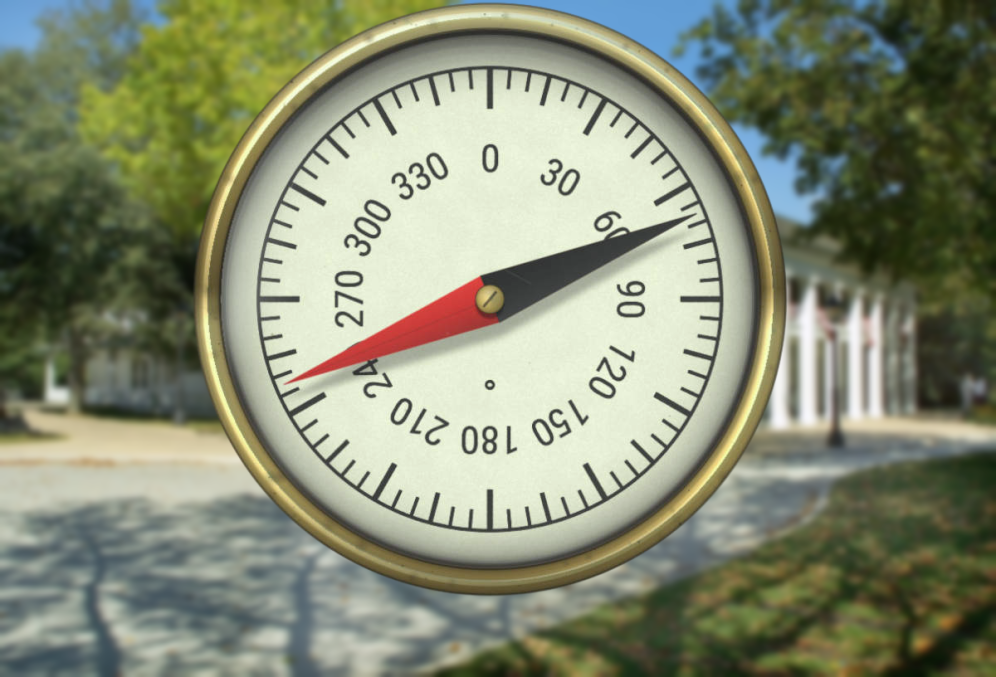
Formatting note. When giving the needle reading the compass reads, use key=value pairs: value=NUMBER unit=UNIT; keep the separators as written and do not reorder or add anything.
value=247.5 unit=°
